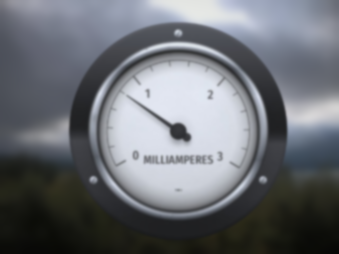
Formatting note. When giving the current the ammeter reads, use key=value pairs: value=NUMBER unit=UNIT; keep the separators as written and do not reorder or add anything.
value=0.8 unit=mA
